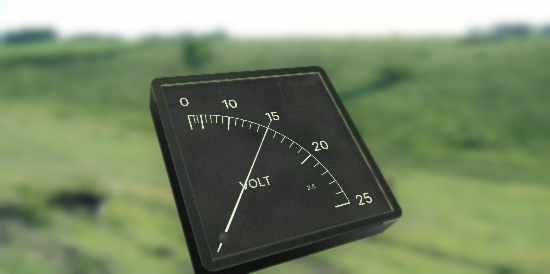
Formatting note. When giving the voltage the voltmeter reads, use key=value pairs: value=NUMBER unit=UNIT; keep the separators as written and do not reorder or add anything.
value=15 unit=V
